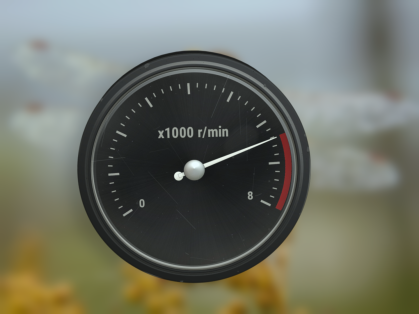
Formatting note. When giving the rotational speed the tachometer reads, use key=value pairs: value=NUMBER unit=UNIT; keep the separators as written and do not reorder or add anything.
value=6400 unit=rpm
